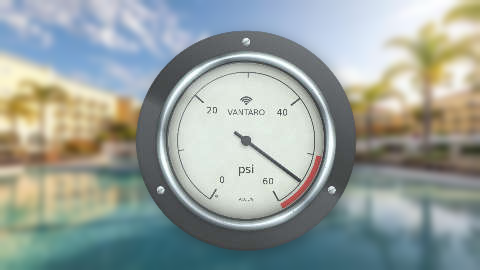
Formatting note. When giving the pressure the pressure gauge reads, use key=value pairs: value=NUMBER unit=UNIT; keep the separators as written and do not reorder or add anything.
value=55 unit=psi
